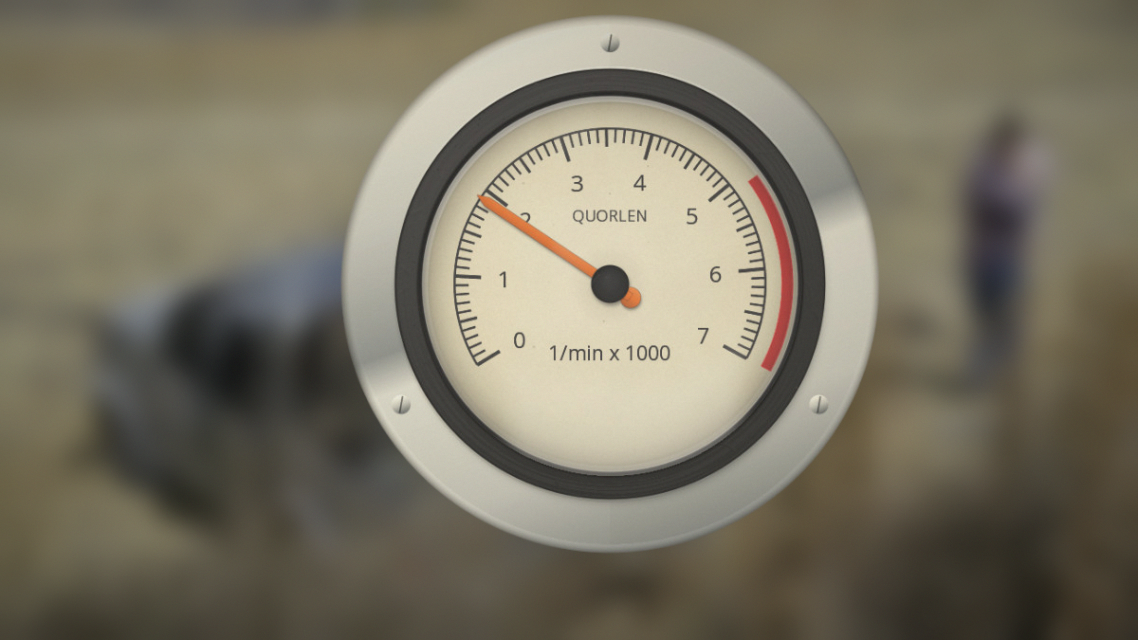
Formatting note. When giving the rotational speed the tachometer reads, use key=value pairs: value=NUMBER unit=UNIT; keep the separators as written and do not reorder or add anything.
value=1900 unit=rpm
